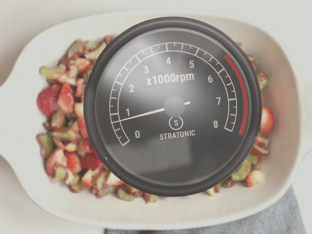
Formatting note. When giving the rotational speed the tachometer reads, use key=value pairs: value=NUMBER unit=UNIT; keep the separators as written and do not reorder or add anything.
value=750 unit=rpm
